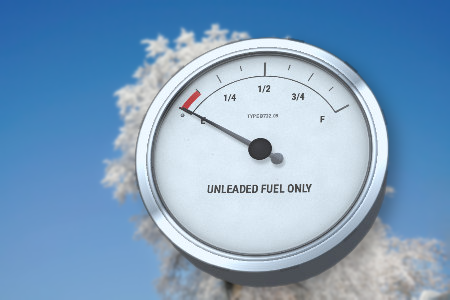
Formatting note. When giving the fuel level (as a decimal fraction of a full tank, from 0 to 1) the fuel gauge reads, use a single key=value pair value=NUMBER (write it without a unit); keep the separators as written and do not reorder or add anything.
value=0
